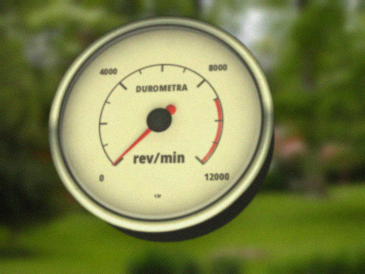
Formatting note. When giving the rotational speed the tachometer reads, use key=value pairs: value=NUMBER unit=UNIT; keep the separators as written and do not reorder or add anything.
value=0 unit=rpm
